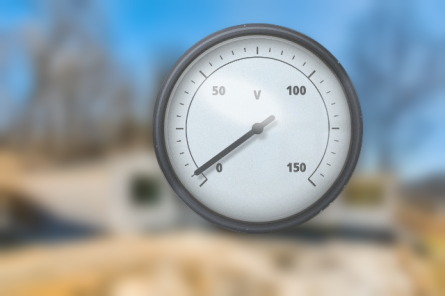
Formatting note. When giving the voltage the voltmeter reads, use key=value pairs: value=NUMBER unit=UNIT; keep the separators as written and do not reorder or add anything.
value=5 unit=V
